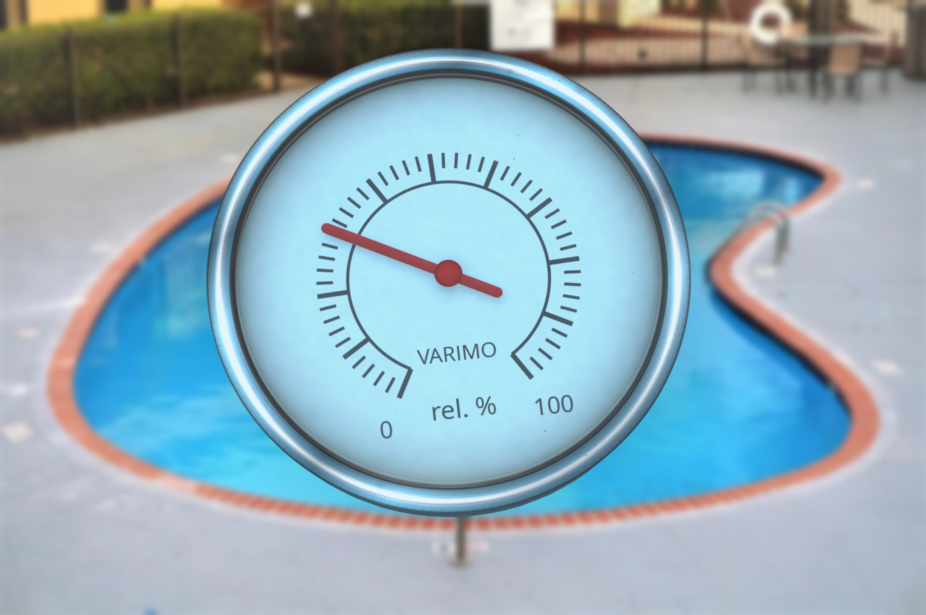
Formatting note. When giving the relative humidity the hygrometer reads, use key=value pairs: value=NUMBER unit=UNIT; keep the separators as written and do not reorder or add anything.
value=30 unit=%
